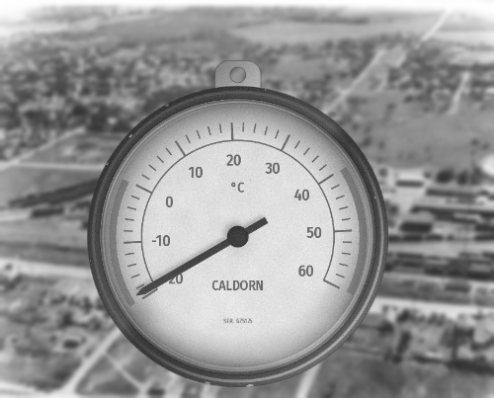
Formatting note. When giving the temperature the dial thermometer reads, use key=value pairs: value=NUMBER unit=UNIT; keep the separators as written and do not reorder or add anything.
value=-19 unit=°C
